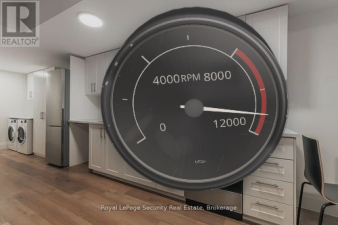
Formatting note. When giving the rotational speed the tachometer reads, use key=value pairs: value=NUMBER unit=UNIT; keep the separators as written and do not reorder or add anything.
value=11000 unit=rpm
